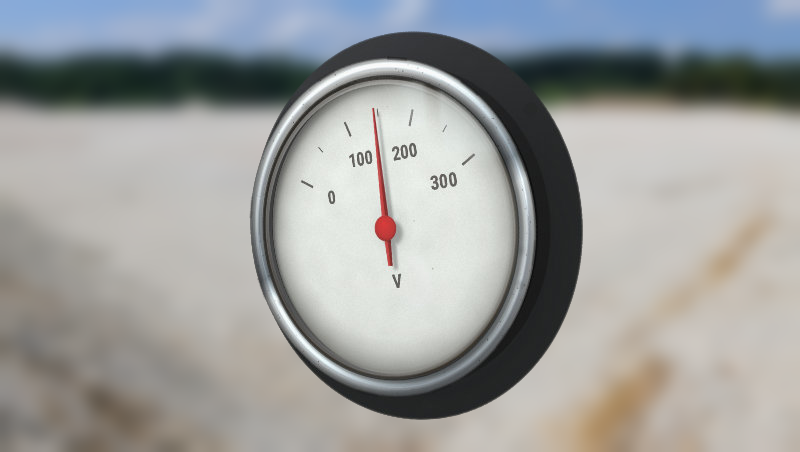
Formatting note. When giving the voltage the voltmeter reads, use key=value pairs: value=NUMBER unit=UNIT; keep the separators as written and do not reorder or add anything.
value=150 unit=V
